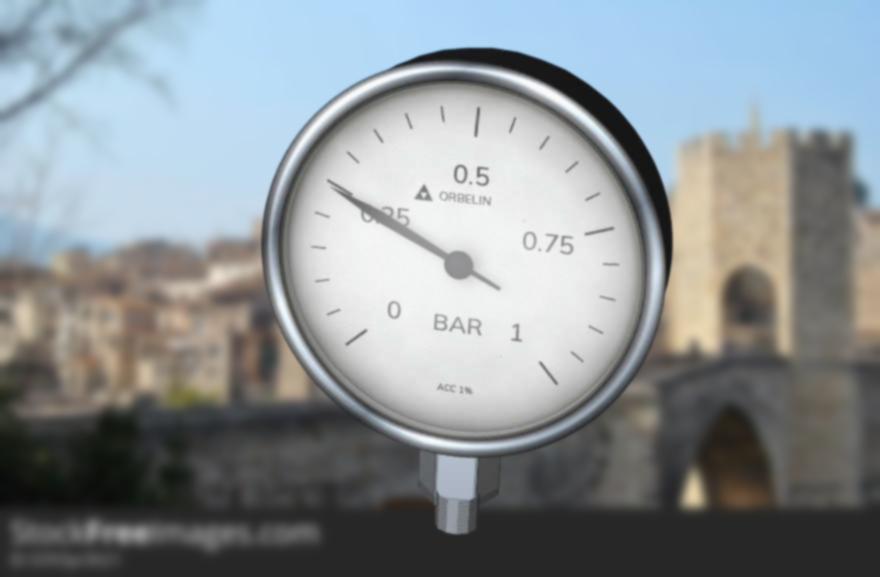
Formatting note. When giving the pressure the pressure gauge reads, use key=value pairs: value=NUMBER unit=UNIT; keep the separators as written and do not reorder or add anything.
value=0.25 unit=bar
